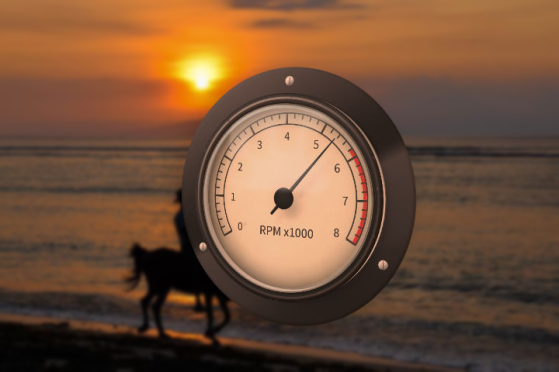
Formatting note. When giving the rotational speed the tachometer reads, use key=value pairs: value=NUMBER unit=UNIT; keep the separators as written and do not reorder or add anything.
value=5400 unit=rpm
